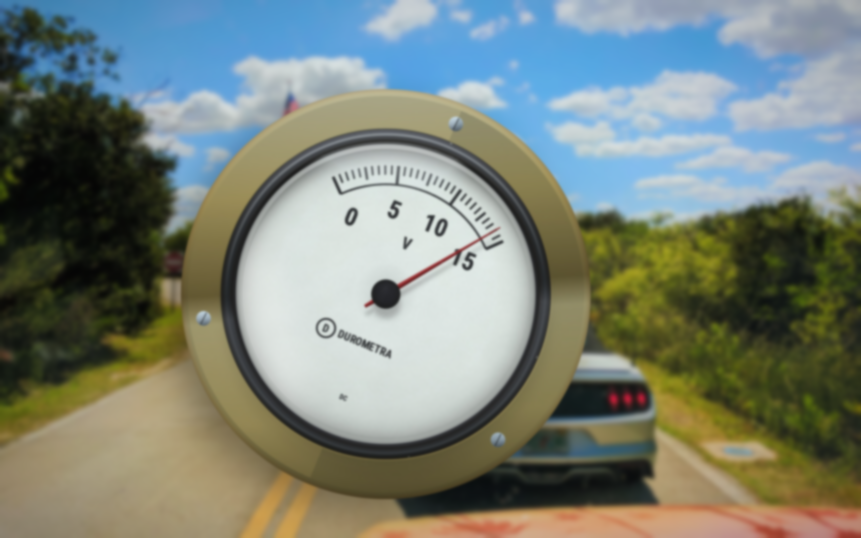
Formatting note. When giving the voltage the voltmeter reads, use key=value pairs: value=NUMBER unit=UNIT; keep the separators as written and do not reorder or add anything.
value=14 unit=V
